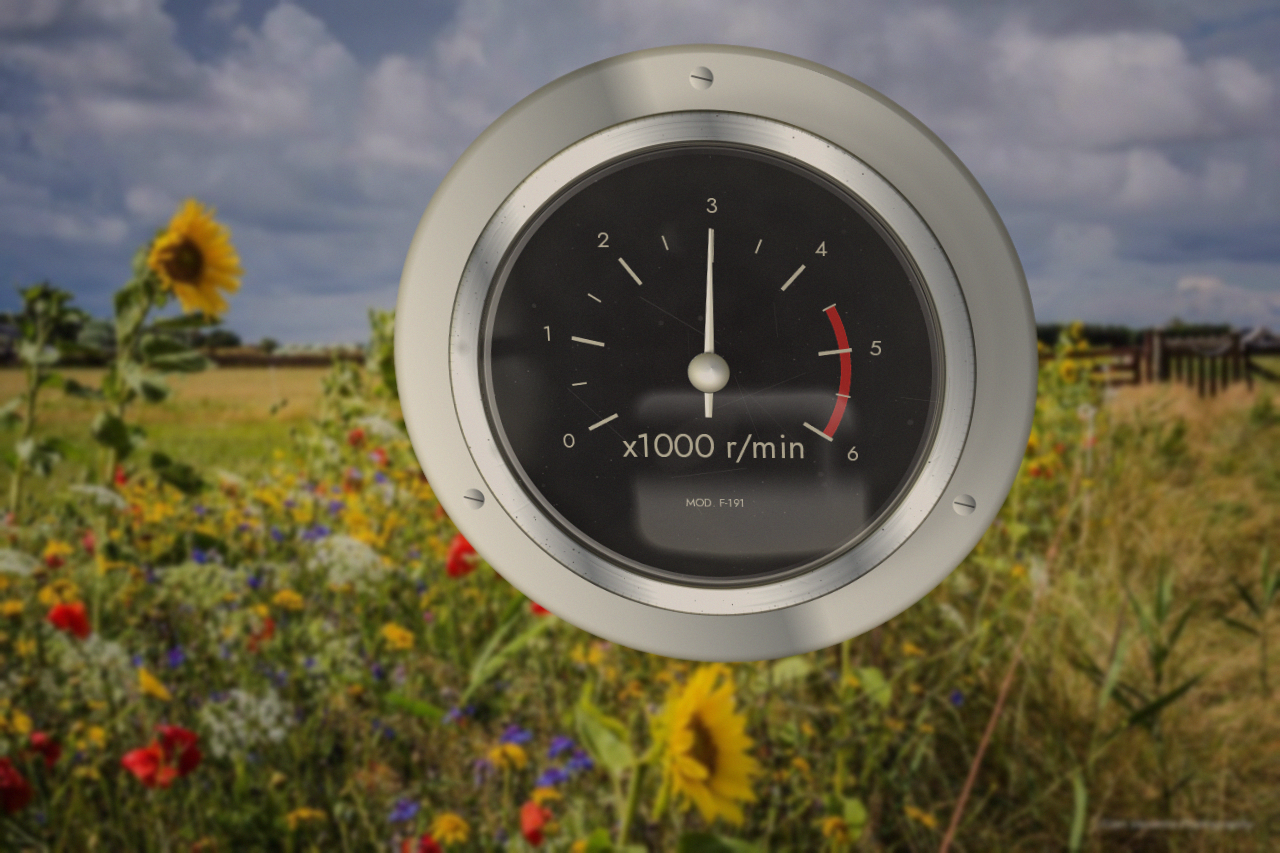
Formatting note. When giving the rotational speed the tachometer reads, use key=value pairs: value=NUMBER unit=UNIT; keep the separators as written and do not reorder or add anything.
value=3000 unit=rpm
